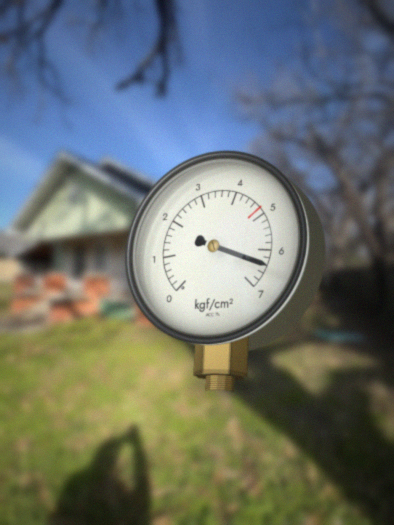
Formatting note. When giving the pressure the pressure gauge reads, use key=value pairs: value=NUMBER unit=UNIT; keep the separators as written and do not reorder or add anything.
value=6.4 unit=kg/cm²
